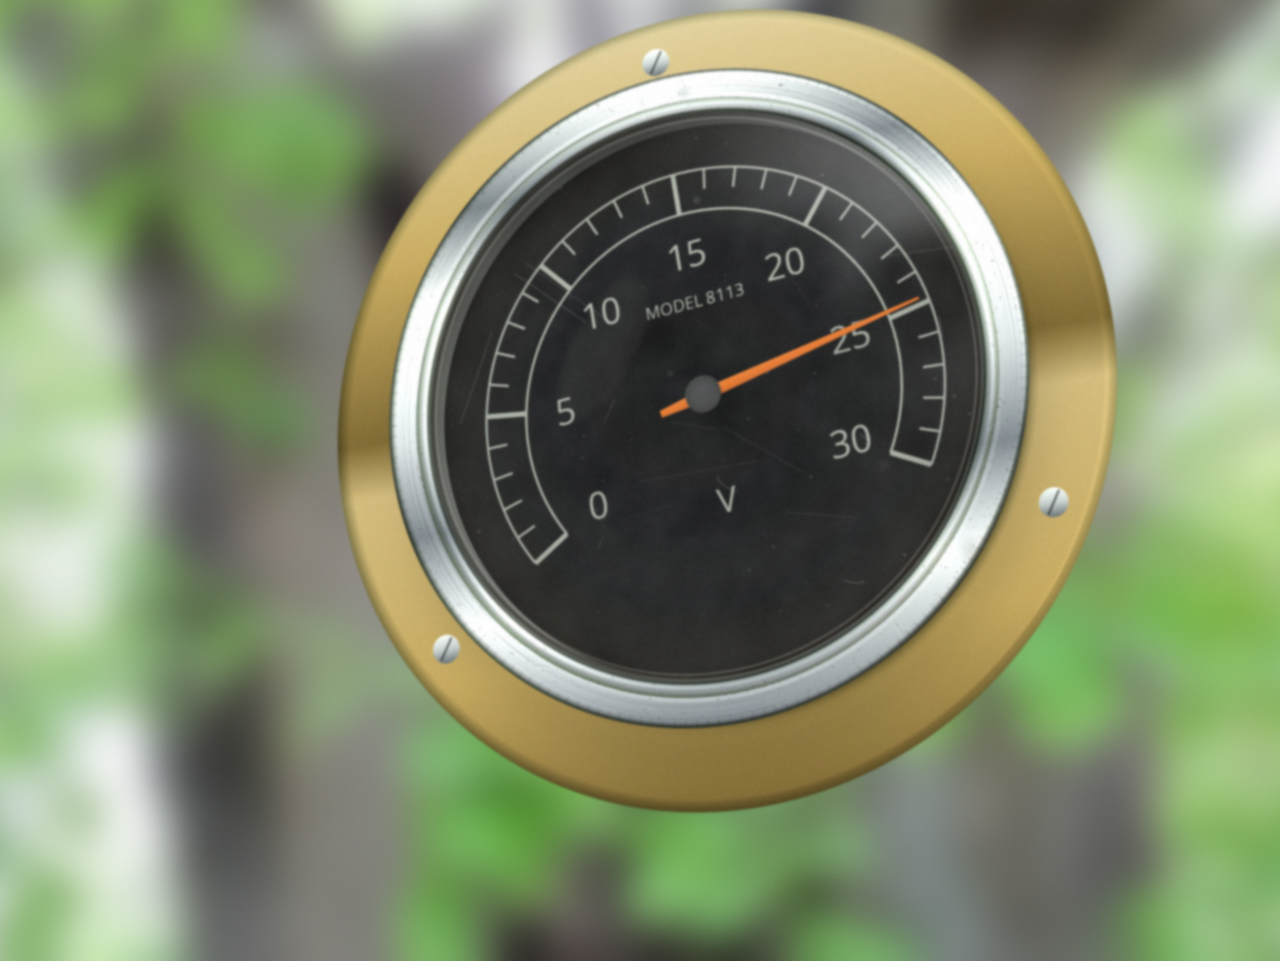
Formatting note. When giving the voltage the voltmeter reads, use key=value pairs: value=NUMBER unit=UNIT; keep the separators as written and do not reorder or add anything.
value=25 unit=V
